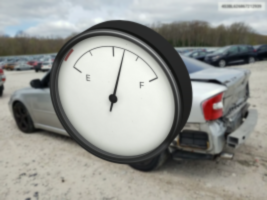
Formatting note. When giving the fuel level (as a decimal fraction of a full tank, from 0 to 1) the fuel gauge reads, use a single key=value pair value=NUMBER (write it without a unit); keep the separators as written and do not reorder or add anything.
value=0.625
